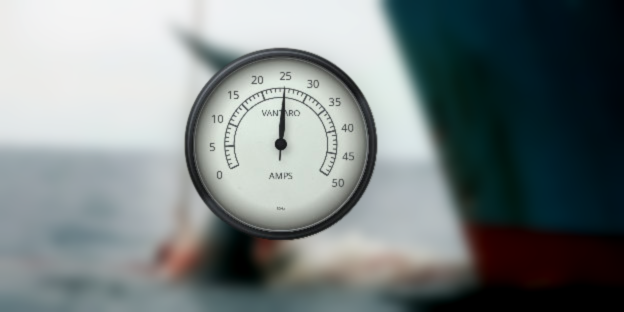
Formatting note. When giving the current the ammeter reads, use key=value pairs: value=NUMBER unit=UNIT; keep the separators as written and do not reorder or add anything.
value=25 unit=A
